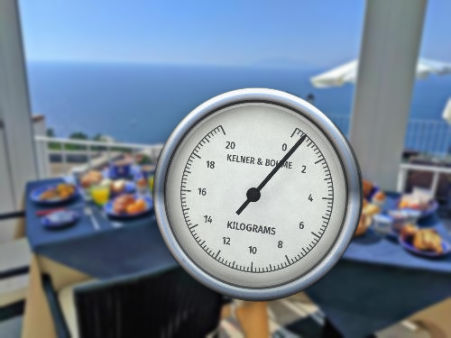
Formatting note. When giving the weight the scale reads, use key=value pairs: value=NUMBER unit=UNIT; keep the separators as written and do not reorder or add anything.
value=0.6 unit=kg
